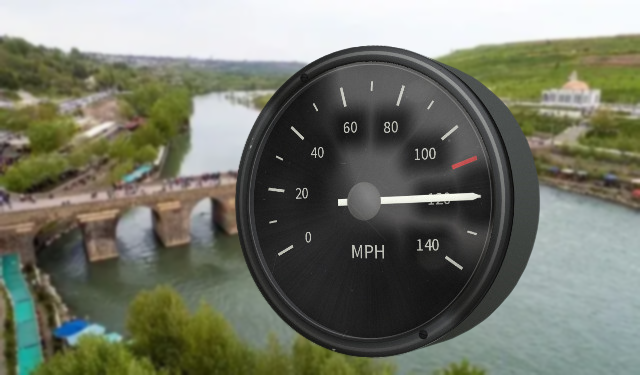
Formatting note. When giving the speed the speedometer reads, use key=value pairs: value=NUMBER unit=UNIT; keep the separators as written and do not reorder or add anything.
value=120 unit=mph
